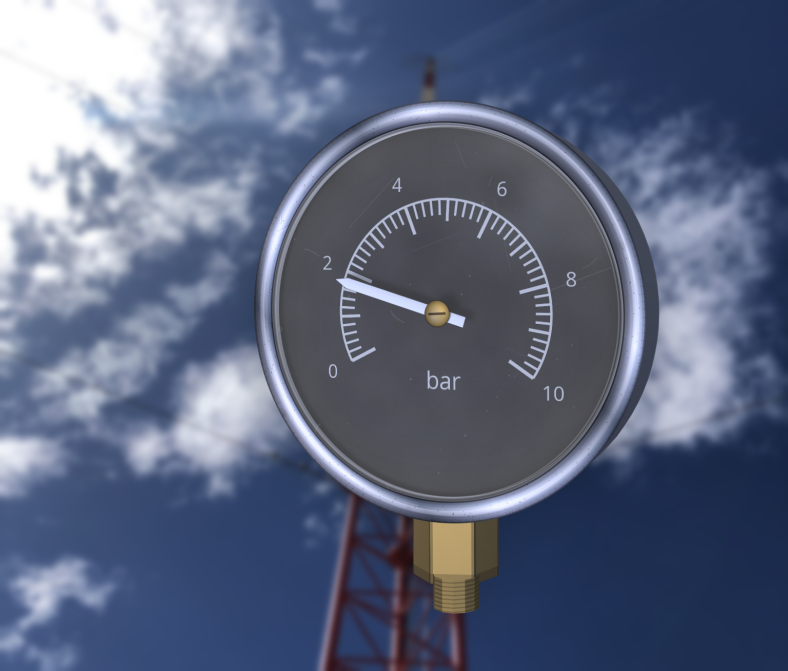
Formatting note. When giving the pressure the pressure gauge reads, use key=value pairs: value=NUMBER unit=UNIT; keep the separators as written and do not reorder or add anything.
value=1.8 unit=bar
